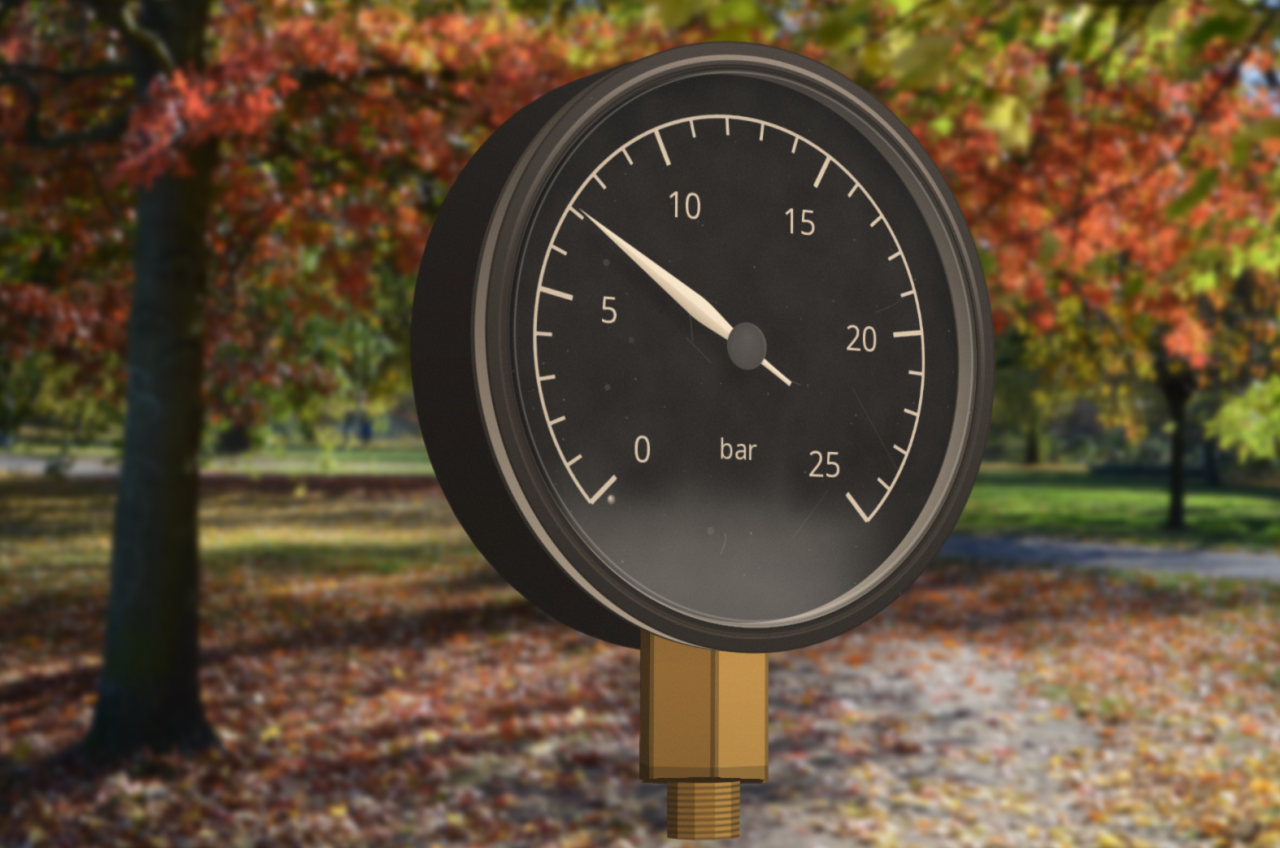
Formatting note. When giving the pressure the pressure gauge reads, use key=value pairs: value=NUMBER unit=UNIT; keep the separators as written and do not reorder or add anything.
value=7 unit=bar
